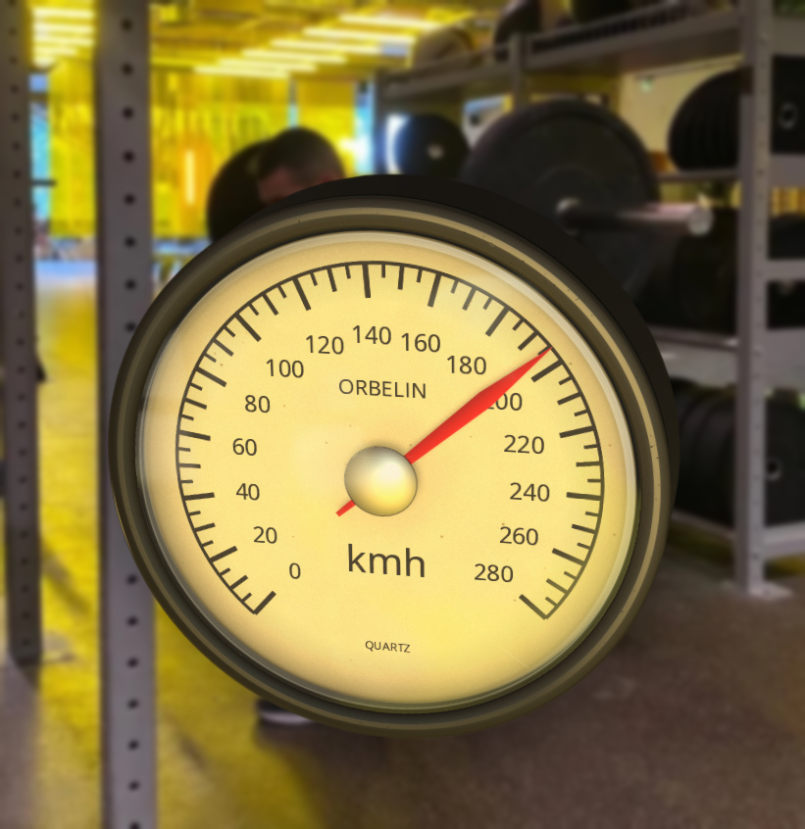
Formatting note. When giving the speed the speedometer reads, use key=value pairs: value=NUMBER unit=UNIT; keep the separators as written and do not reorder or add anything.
value=195 unit=km/h
